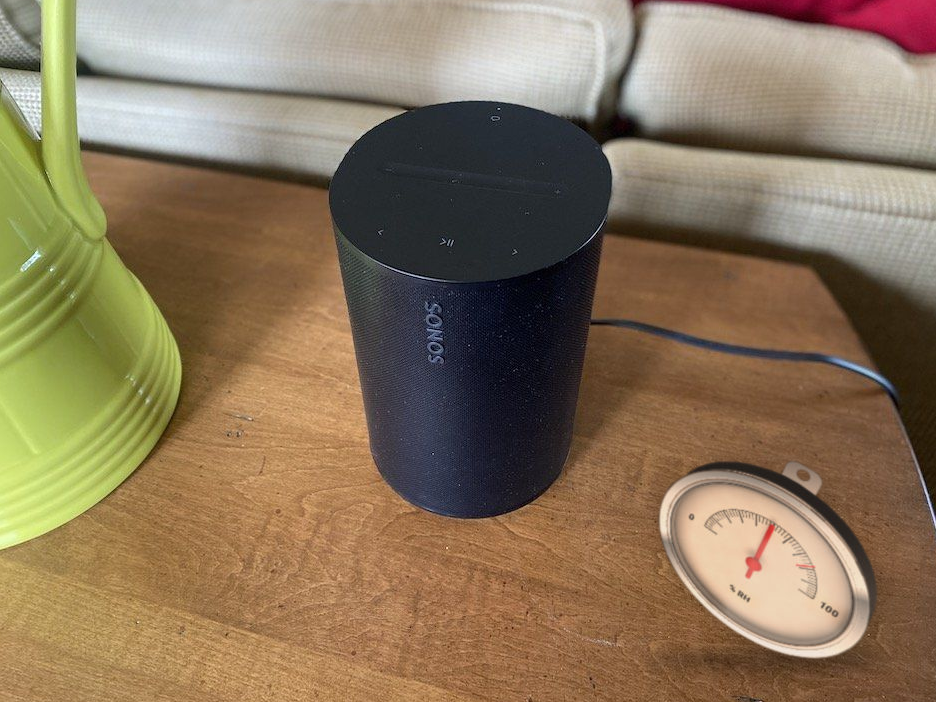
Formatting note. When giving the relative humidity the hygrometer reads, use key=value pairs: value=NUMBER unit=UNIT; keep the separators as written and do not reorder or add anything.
value=50 unit=%
